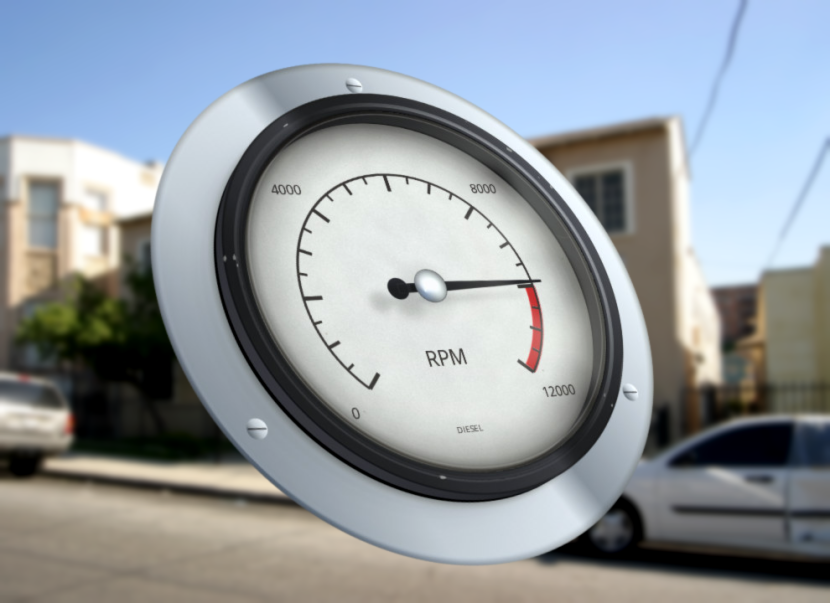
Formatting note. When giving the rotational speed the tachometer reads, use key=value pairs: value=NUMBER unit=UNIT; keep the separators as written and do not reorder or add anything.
value=10000 unit=rpm
